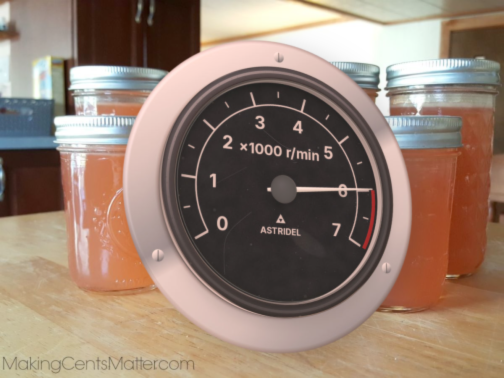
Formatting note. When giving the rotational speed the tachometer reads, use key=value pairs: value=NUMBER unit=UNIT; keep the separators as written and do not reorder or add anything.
value=6000 unit=rpm
